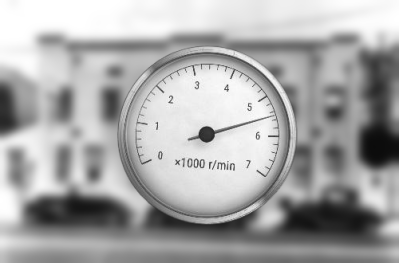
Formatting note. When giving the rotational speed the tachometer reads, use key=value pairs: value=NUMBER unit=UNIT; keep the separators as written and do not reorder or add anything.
value=5500 unit=rpm
